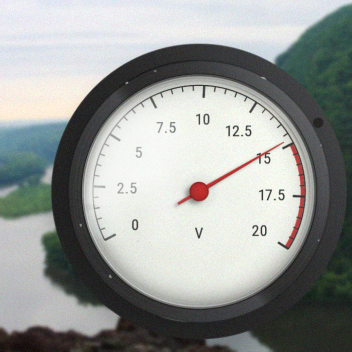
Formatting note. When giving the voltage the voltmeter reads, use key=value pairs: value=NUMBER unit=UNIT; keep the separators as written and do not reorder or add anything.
value=14.75 unit=V
